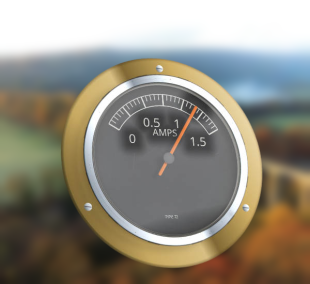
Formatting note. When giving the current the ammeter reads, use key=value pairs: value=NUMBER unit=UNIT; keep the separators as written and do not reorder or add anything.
value=1.15 unit=A
